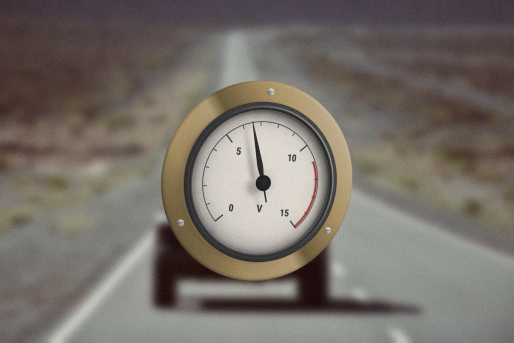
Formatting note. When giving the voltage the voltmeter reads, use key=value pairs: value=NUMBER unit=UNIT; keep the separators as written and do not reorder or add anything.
value=6.5 unit=V
